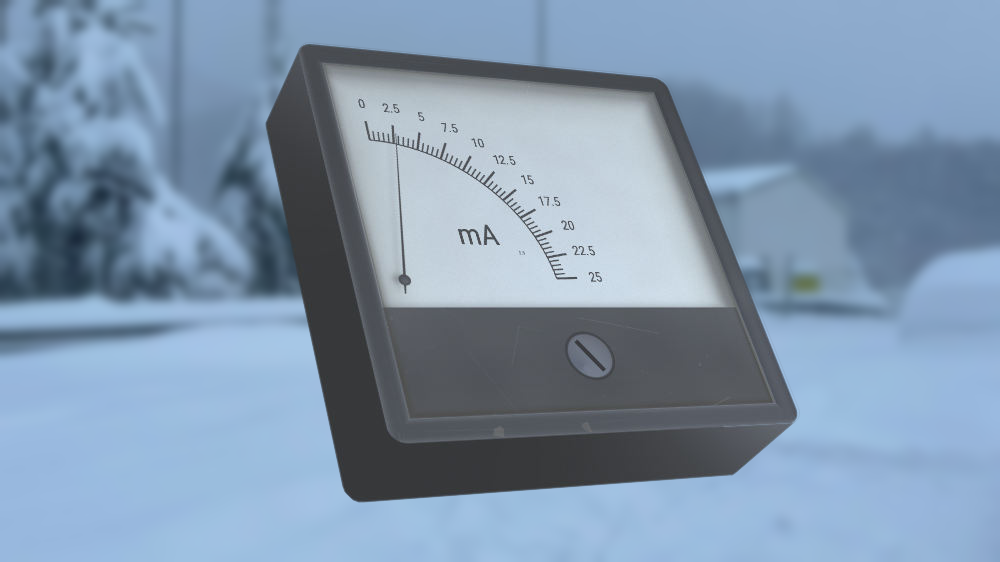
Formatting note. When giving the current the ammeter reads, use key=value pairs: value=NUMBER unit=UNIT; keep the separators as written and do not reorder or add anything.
value=2.5 unit=mA
